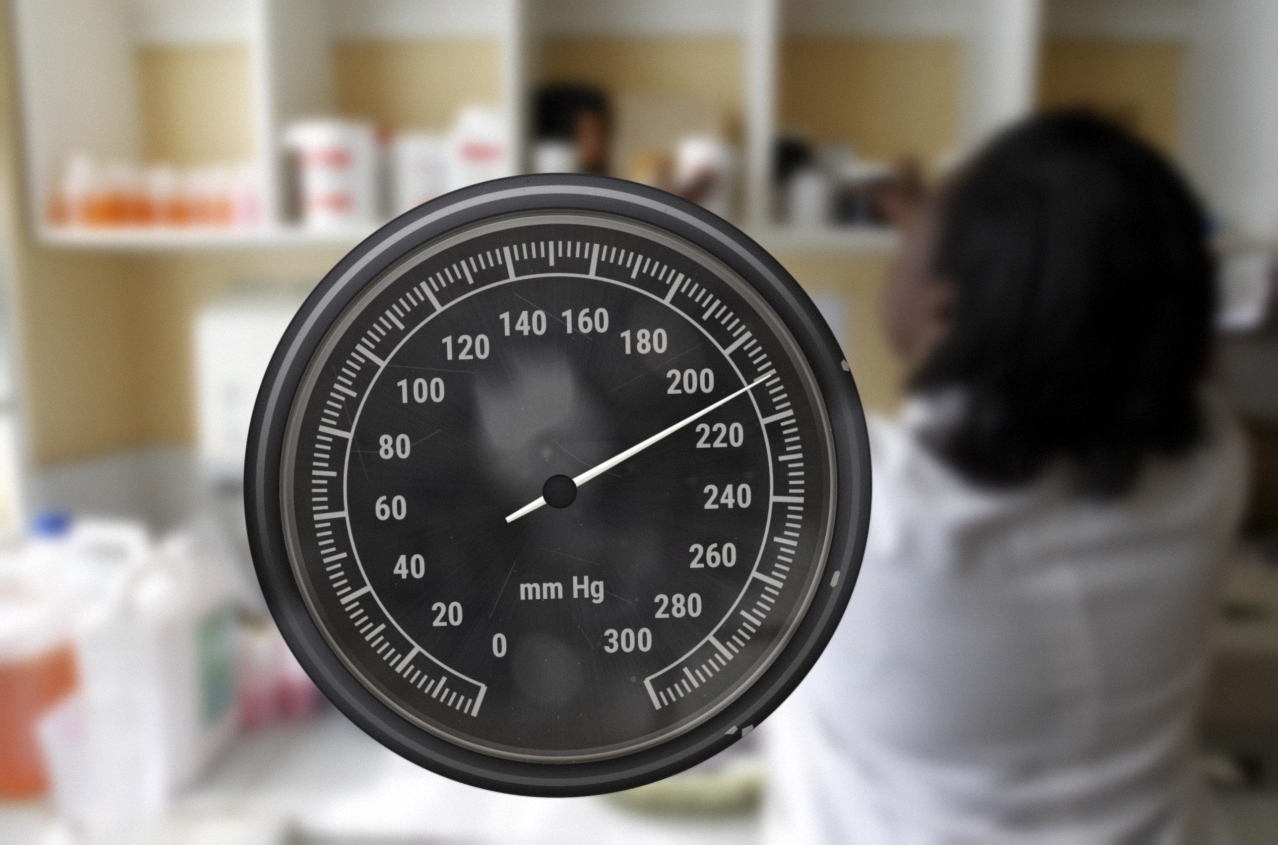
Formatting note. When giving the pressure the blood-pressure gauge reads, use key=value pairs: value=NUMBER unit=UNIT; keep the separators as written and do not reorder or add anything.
value=210 unit=mmHg
